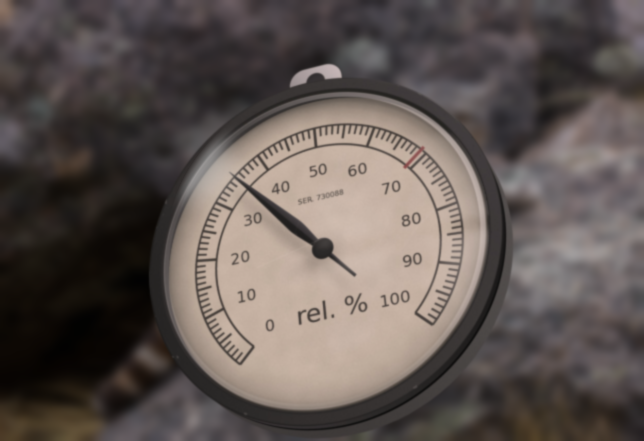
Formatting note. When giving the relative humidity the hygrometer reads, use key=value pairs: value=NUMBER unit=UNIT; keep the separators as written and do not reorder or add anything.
value=35 unit=%
